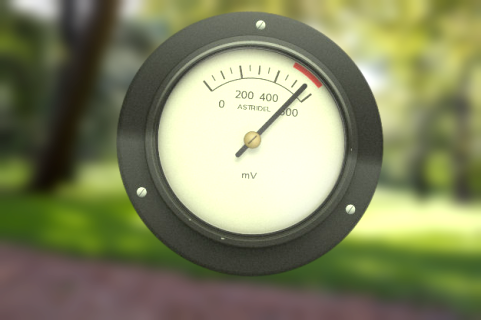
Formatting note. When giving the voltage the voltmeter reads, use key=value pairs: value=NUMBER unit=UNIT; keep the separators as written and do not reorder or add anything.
value=550 unit=mV
